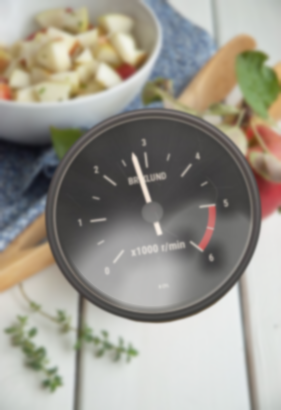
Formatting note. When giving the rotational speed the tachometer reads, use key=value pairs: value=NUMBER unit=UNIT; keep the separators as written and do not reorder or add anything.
value=2750 unit=rpm
